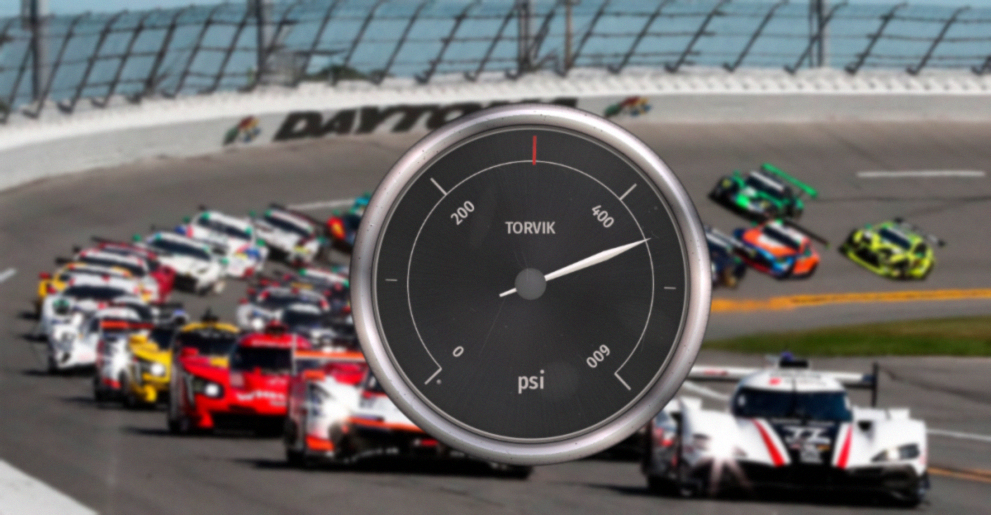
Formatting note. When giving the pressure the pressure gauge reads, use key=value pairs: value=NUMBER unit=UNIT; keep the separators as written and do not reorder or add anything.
value=450 unit=psi
